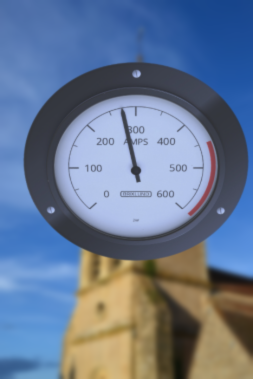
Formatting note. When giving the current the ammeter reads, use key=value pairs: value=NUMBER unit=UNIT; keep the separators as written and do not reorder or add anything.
value=275 unit=A
